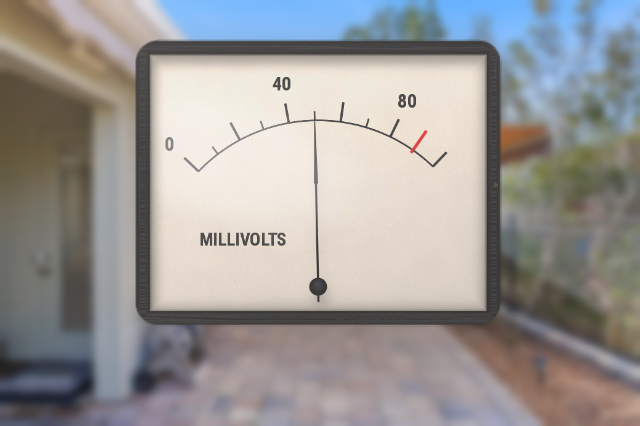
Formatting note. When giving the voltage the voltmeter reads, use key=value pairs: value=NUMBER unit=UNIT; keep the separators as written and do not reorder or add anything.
value=50 unit=mV
